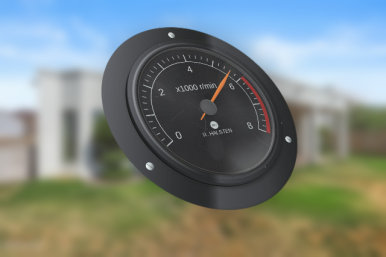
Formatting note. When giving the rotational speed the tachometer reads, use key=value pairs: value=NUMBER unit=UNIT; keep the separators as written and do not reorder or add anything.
value=5600 unit=rpm
